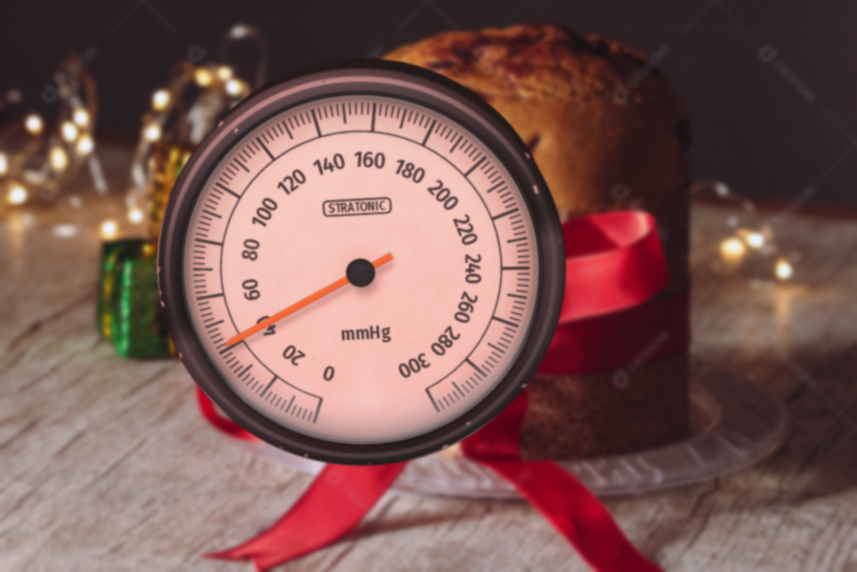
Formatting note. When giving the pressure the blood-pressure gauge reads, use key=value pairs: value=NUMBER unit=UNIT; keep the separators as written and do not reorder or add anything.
value=42 unit=mmHg
